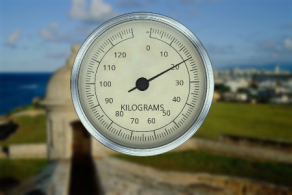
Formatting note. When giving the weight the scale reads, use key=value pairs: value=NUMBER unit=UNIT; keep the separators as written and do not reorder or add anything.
value=20 unit=kg
